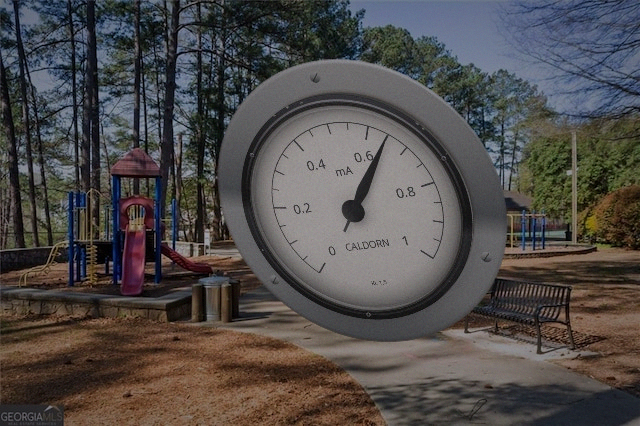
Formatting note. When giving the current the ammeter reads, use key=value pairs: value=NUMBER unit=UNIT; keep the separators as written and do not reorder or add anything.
value=0.65 unit=mA
